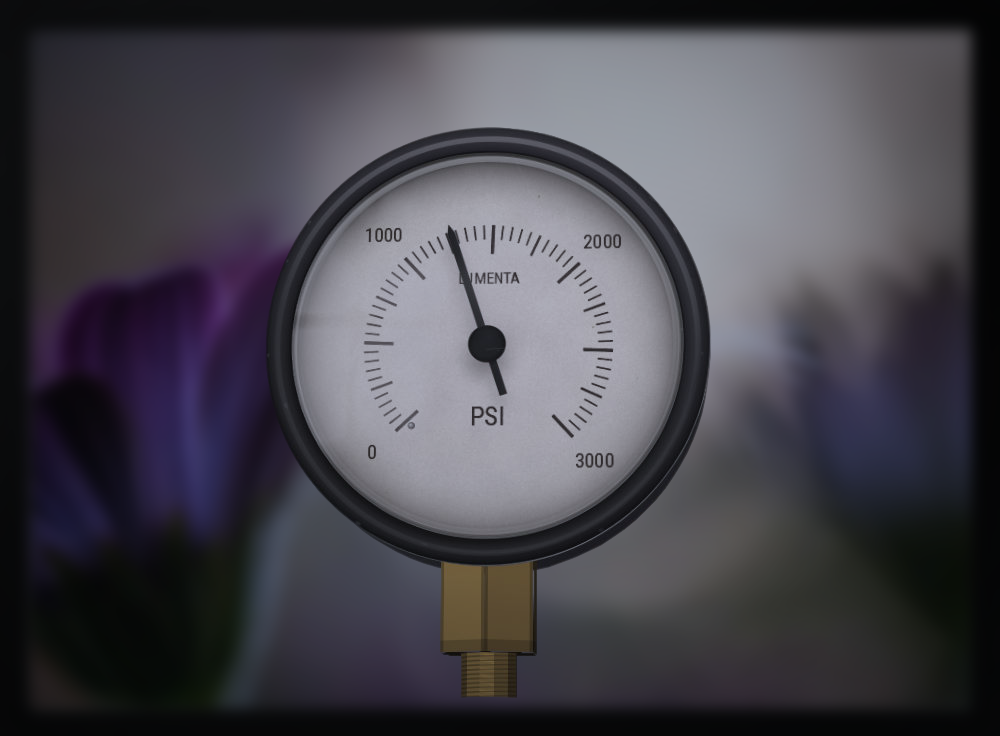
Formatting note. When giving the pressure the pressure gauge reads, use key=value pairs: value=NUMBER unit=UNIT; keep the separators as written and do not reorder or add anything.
value=1275 unit=psi
